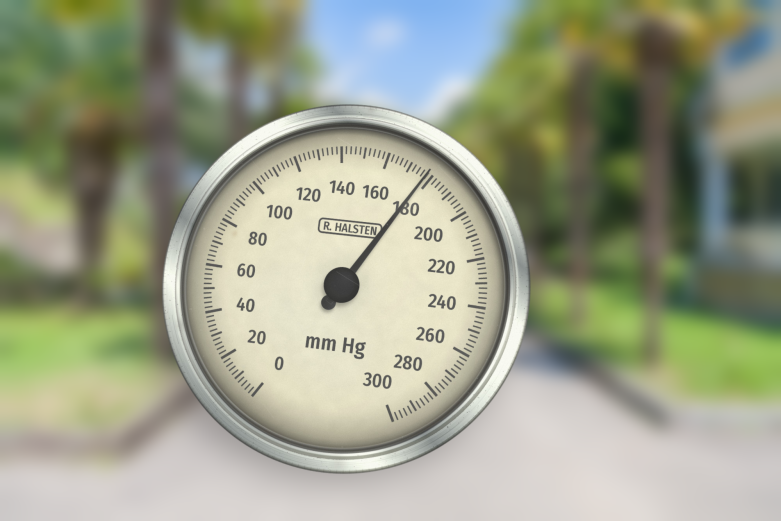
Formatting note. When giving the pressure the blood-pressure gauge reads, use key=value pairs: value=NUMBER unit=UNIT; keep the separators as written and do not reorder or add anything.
value=178 unit=mmHg
